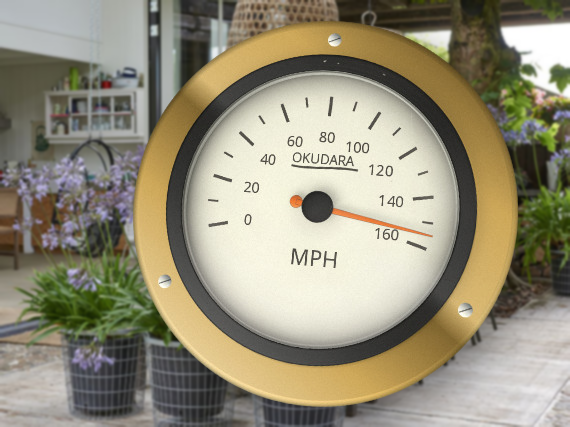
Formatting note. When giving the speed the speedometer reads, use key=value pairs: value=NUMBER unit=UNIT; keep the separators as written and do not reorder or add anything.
value=155 unit=mph
